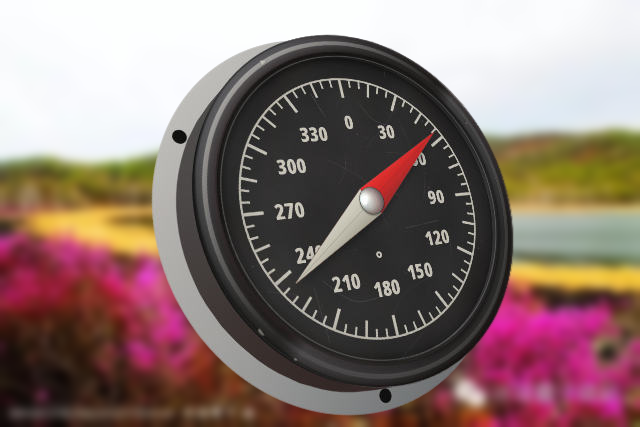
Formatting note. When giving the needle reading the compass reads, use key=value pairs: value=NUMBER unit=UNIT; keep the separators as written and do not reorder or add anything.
value=55 unit=°
